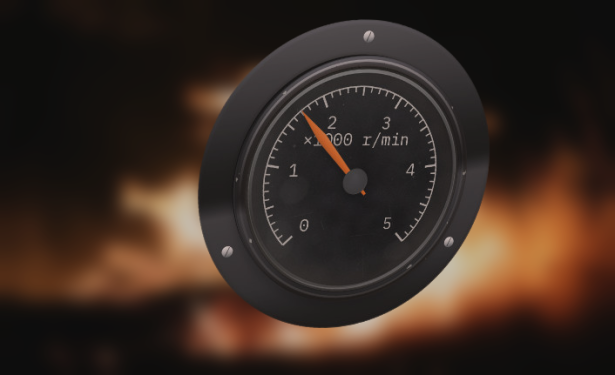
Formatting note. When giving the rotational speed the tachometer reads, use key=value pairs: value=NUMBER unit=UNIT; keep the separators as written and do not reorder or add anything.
value=1700 unit=rpm
